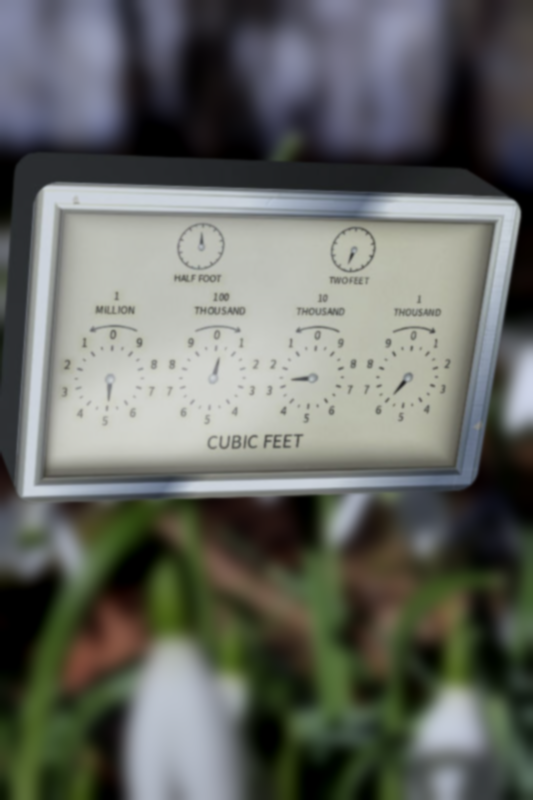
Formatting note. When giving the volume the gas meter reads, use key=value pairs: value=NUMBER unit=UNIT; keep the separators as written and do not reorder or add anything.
value=502600 unit=ft³
